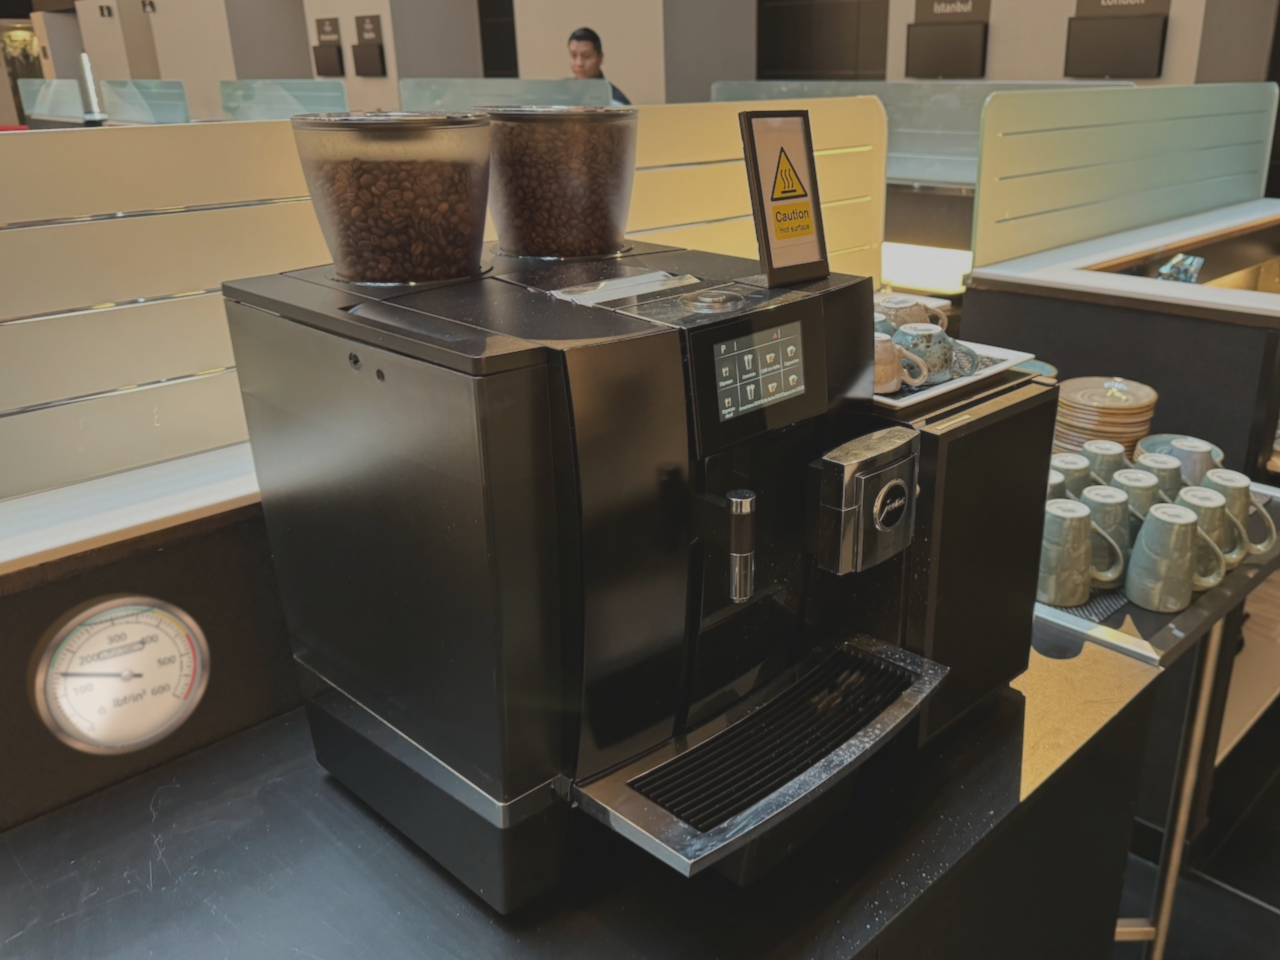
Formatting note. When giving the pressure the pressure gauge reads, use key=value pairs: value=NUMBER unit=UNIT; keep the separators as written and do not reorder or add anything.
value=150 unit=psi
